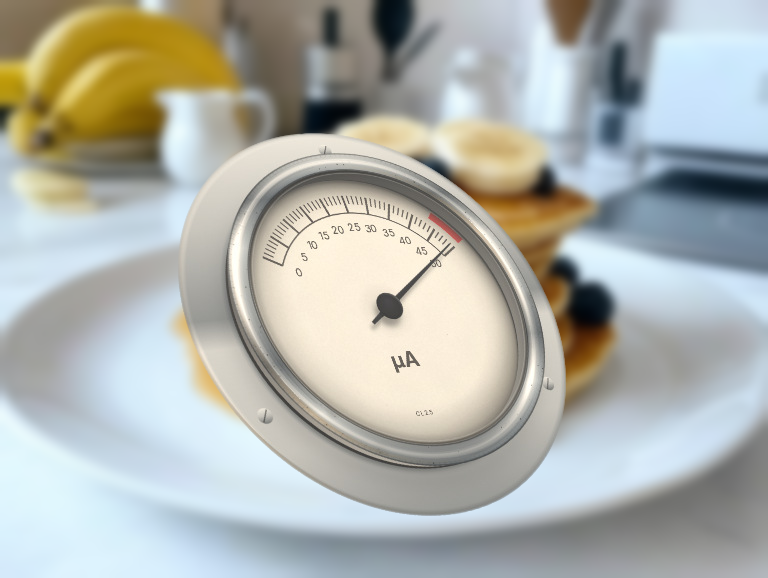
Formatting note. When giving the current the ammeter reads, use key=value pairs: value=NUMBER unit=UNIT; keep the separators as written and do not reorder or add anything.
value=49 unit=µA
